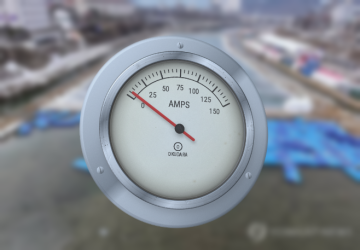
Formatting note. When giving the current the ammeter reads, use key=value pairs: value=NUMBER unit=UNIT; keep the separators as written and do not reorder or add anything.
value=5 unit=A
